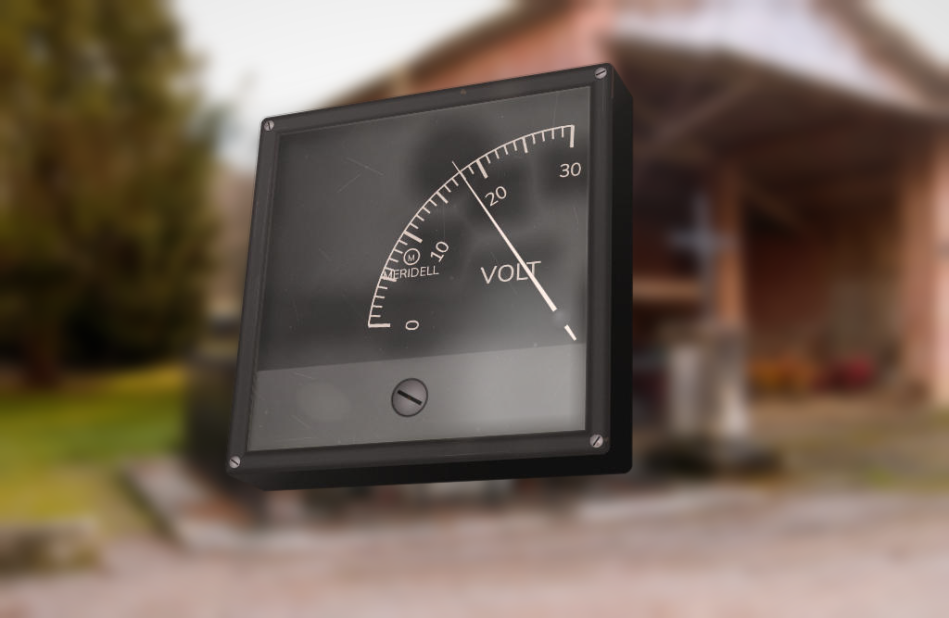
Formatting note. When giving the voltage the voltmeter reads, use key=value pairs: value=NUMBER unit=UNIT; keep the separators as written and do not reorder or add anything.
value=18 unit=V
